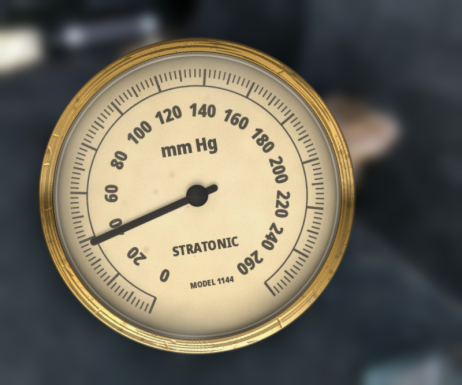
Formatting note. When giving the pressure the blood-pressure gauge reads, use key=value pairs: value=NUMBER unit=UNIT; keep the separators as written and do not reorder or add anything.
value=38 unit=mmHg
